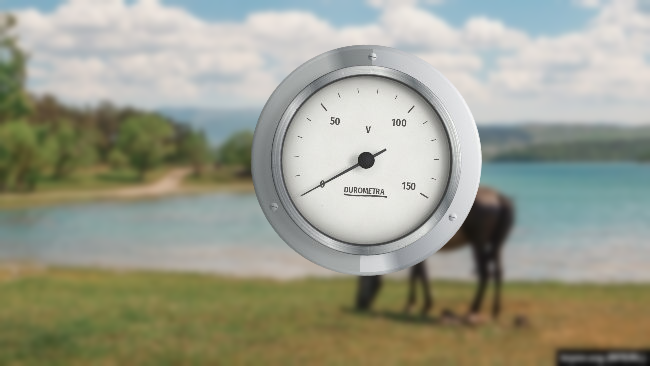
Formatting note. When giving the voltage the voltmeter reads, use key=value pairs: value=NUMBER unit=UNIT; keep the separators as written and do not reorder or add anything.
value=0 unit=V
